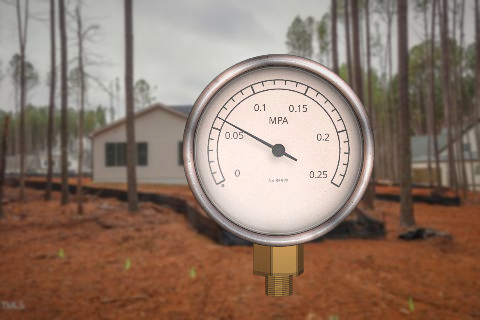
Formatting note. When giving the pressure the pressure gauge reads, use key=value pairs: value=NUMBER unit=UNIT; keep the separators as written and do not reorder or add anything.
value=0.06 unit=MPa
